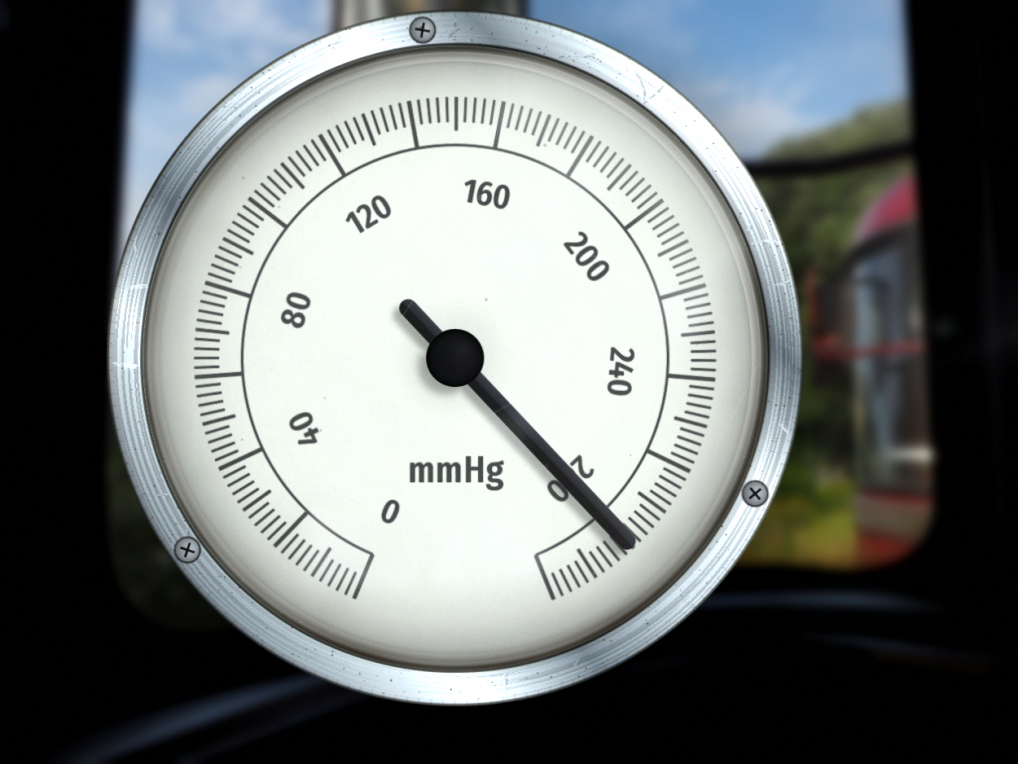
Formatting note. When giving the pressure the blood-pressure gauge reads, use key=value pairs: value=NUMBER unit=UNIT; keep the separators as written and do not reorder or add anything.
value=280 unit=mmHg
